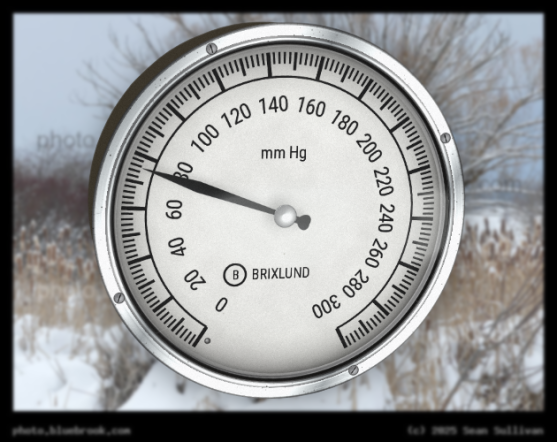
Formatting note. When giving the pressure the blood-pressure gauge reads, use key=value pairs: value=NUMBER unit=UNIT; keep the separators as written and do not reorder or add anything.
value=76 unit=mmHg
